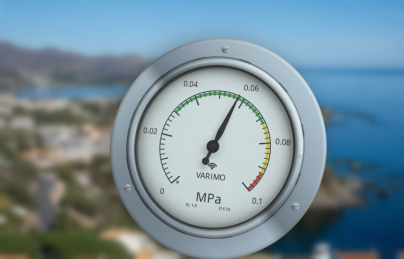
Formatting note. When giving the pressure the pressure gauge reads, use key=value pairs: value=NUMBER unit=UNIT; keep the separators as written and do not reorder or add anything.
value=0.058 unit=MPa
